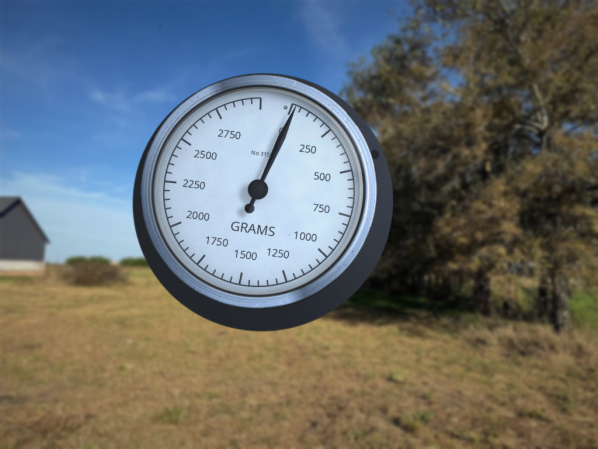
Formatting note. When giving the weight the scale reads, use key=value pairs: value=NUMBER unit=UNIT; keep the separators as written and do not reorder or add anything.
value=25 unit=g
